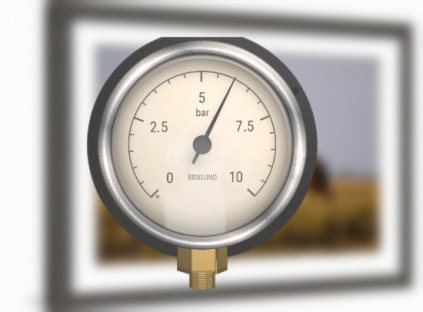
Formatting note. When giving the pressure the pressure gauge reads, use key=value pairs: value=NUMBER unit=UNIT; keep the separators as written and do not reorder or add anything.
value=6 unit=bar
